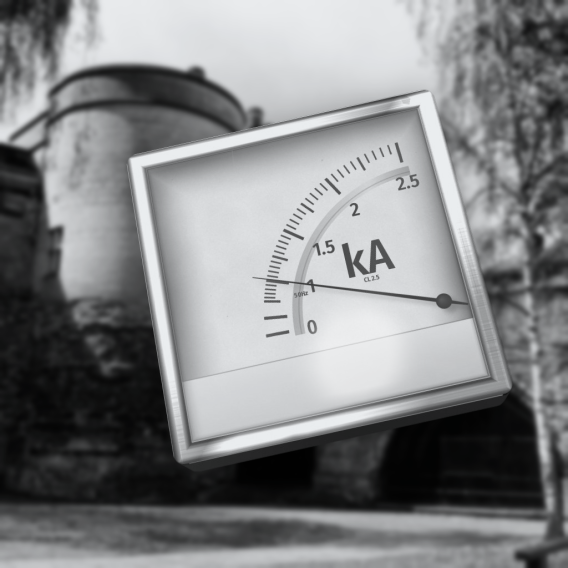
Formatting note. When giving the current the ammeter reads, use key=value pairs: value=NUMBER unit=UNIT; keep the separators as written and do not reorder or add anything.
value=1 unit=kA
